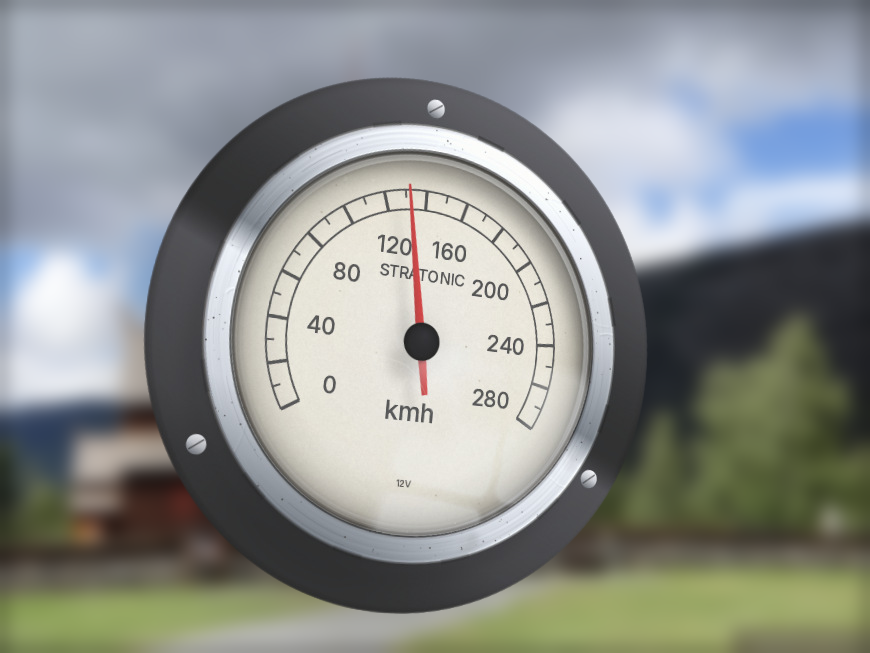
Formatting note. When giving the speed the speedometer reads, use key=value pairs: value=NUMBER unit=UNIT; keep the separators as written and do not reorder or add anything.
value=130 unit=km/h
